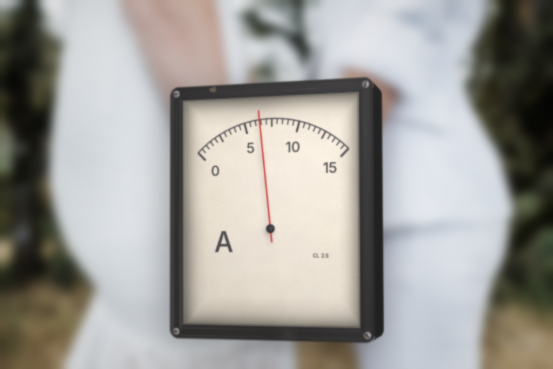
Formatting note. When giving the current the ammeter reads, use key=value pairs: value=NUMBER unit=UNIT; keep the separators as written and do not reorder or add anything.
value=6.5 unit=A
